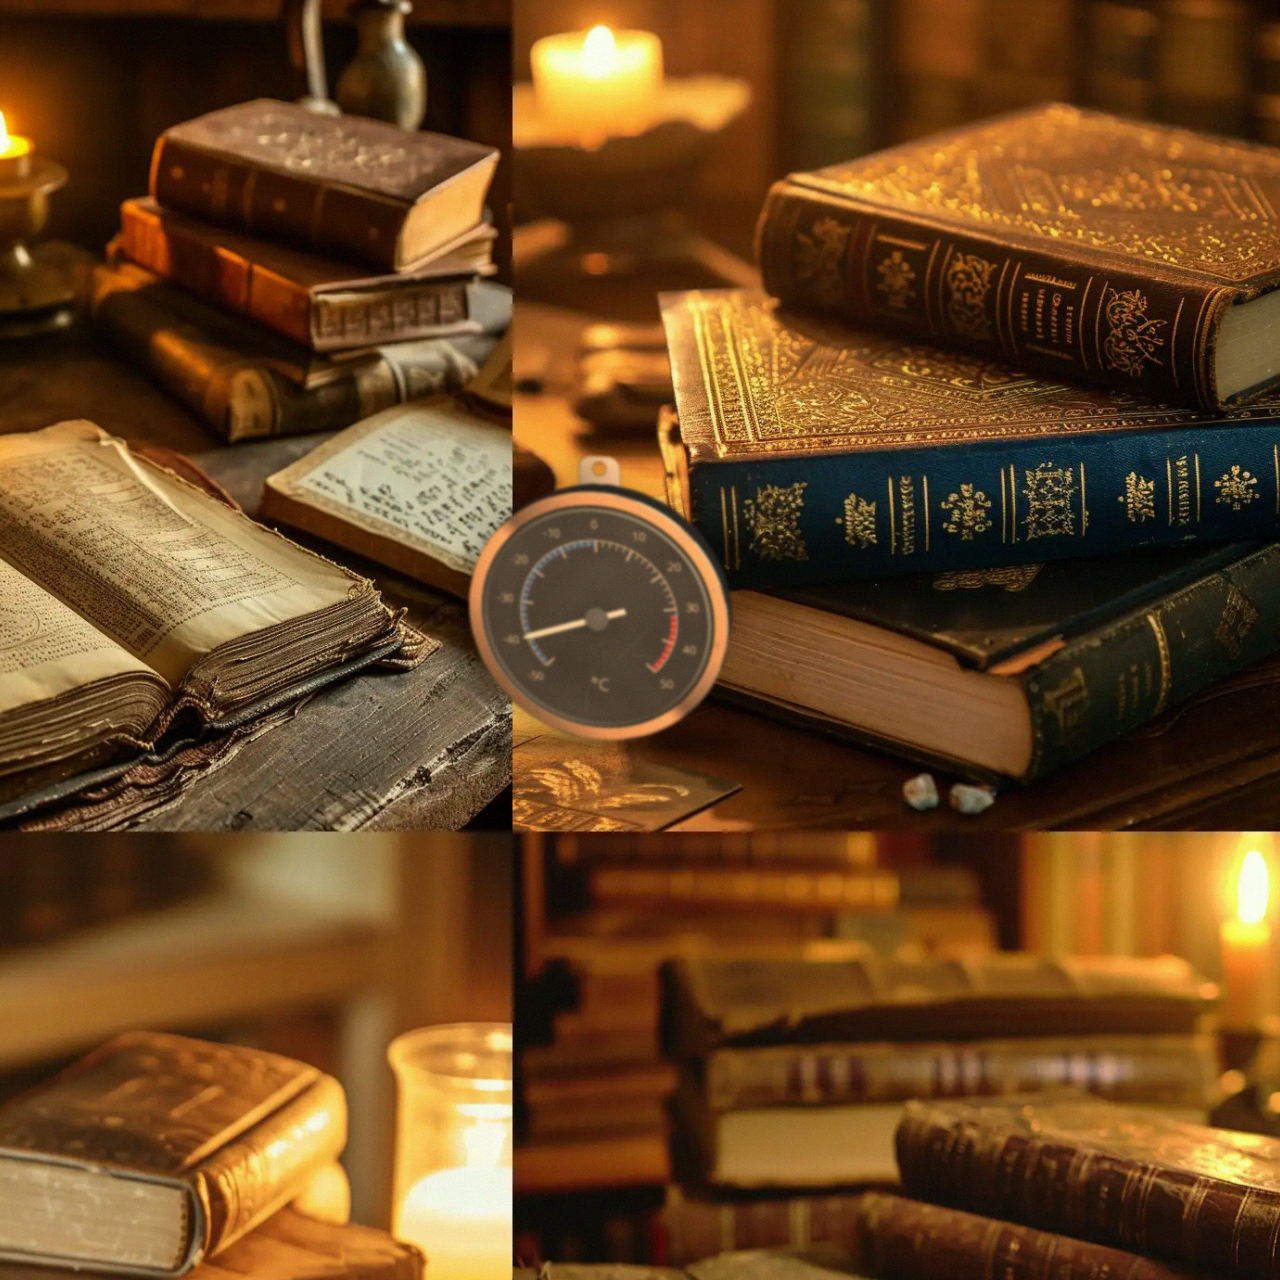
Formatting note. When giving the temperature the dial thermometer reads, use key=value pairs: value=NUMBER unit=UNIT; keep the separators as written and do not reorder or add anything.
value=-40 unit=°C
